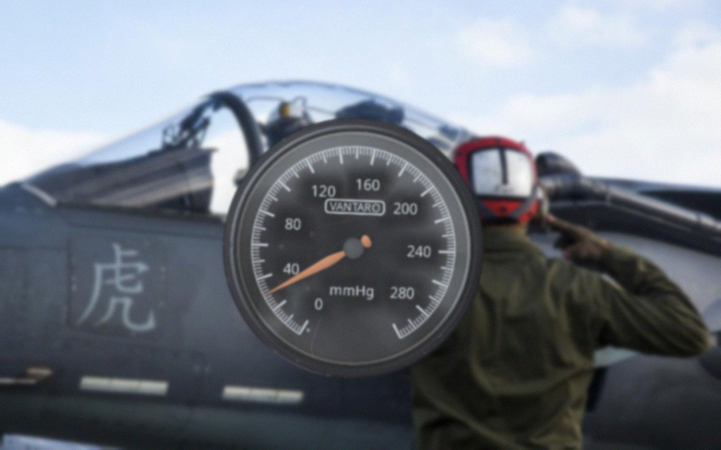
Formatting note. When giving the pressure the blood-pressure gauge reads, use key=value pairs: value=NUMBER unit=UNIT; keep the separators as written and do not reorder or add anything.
value=30 unit=mmHg
